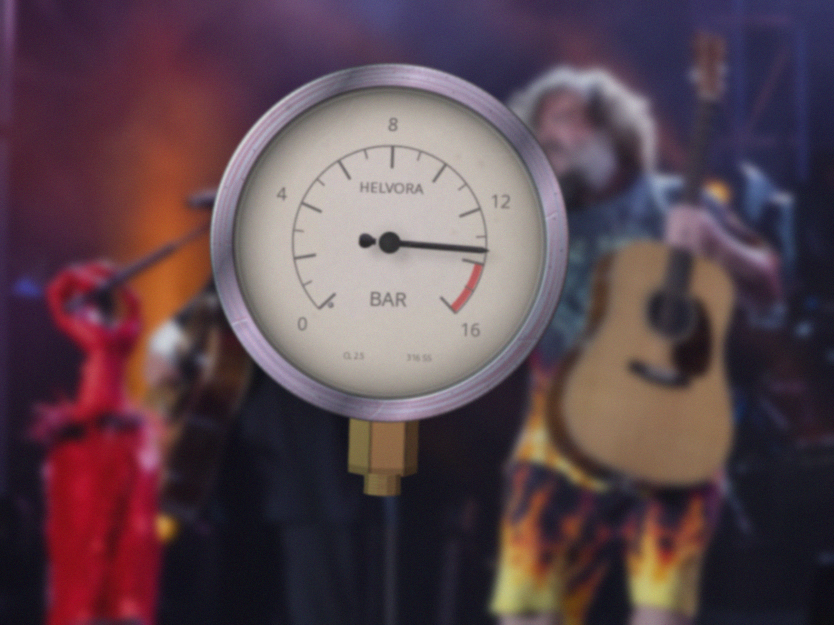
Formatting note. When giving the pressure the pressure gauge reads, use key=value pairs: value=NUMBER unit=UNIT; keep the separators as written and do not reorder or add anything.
value=13.5 unit=bar
